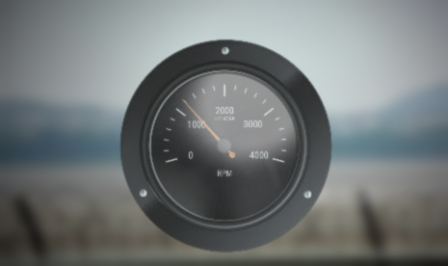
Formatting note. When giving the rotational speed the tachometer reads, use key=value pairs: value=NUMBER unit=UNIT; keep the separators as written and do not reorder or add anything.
value=1200 unit=rpm
